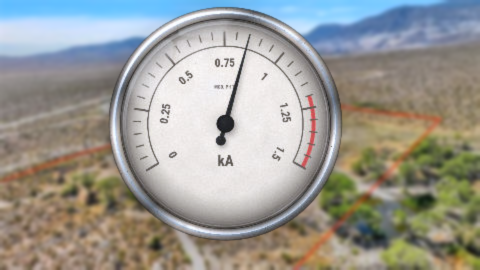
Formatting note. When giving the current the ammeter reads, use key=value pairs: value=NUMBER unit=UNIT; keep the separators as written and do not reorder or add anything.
value=0.85 unit=kA
